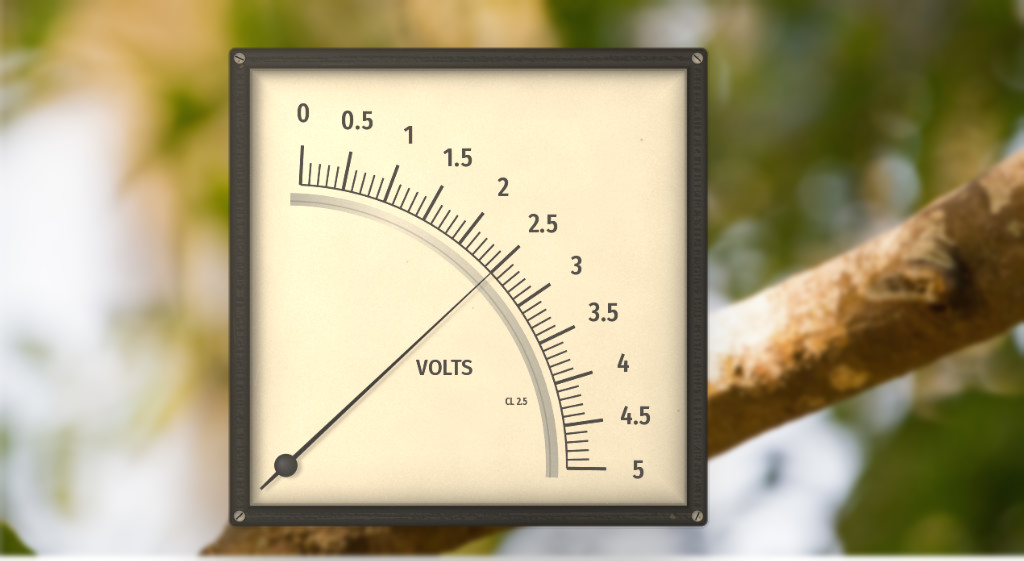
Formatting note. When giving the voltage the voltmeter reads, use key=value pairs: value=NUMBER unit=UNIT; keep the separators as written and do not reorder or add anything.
value=2.5 unit=V
